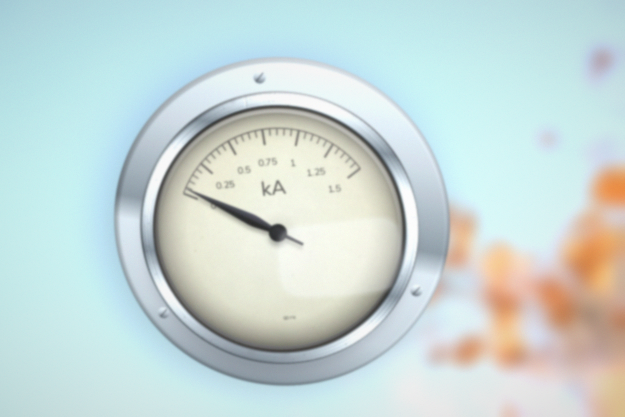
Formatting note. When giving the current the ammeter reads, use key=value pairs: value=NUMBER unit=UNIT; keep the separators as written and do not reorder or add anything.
value=0.05 unit=kA
